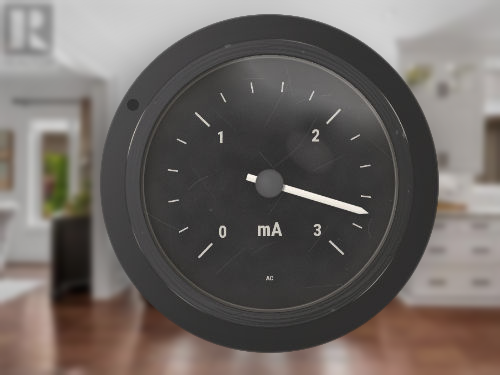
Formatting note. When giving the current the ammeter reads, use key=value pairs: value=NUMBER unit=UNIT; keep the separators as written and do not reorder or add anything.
value=2.7 unit=mA
